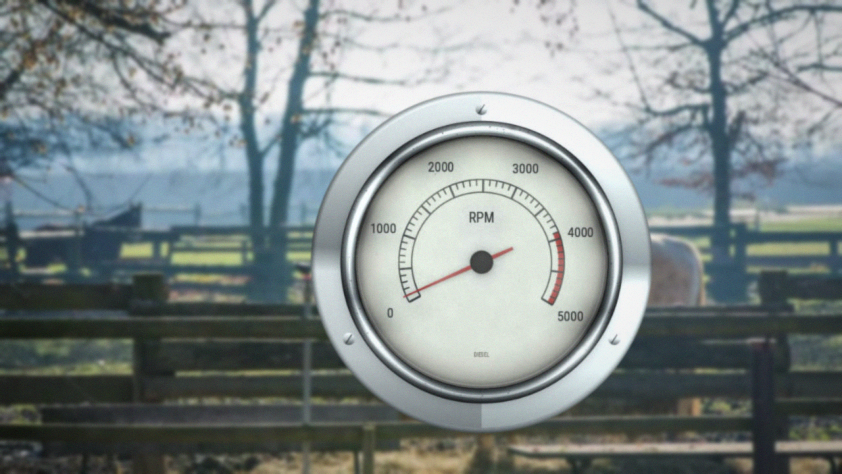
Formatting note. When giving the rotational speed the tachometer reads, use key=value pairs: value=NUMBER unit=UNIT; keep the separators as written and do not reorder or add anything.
value=100 unit=rpm
